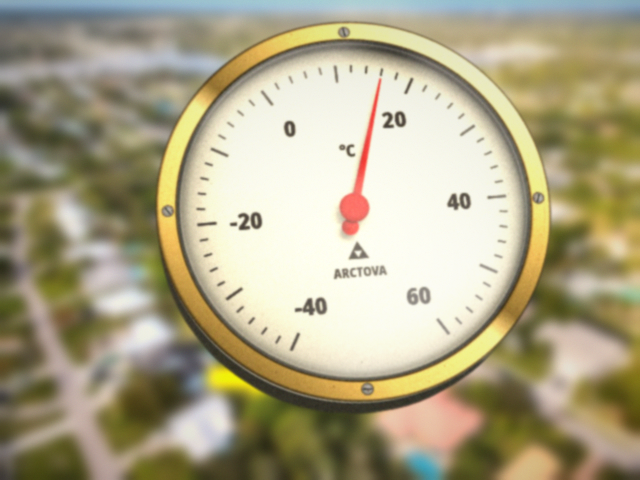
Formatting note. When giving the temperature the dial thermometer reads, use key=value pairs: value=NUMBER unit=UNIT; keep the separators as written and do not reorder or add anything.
value=16 unit=°C
